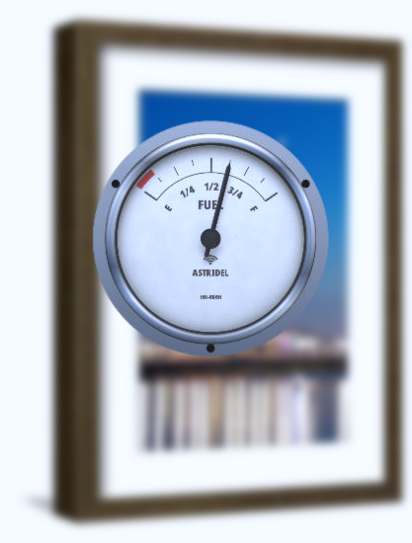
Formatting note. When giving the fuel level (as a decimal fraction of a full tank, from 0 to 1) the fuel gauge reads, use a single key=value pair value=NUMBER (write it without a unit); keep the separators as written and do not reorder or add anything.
value=0.625
